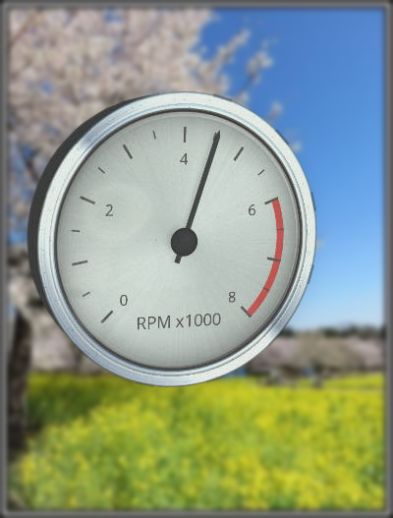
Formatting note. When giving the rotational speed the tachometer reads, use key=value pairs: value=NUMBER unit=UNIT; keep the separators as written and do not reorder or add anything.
value=4500 unit=rpm
